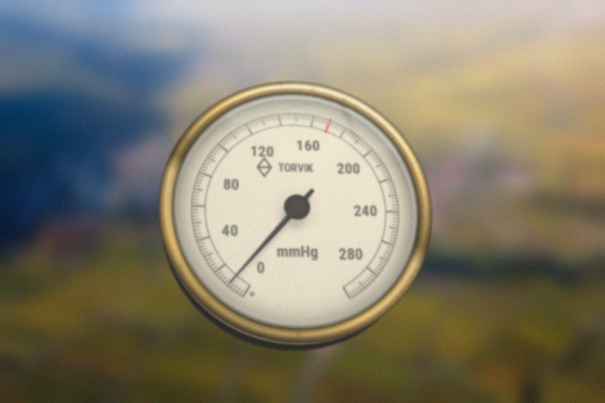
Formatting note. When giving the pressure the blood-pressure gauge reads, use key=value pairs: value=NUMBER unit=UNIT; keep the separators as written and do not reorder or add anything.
value=10 unit=mmHg
